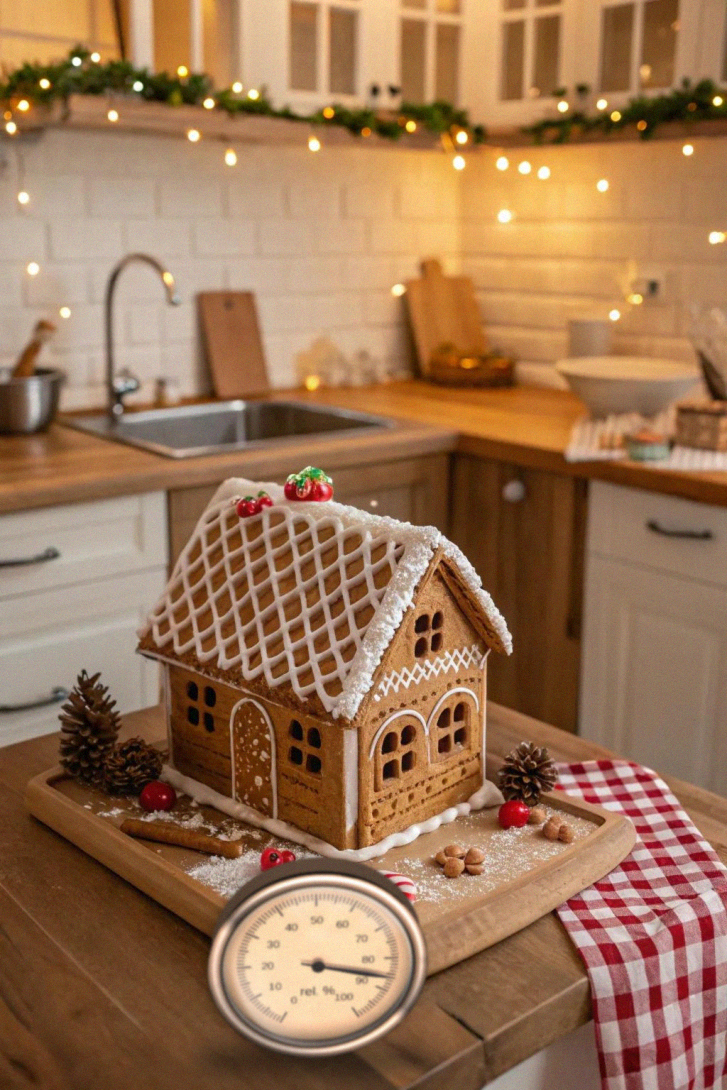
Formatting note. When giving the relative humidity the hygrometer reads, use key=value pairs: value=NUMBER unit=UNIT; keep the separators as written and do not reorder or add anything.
value=85 unit=%
